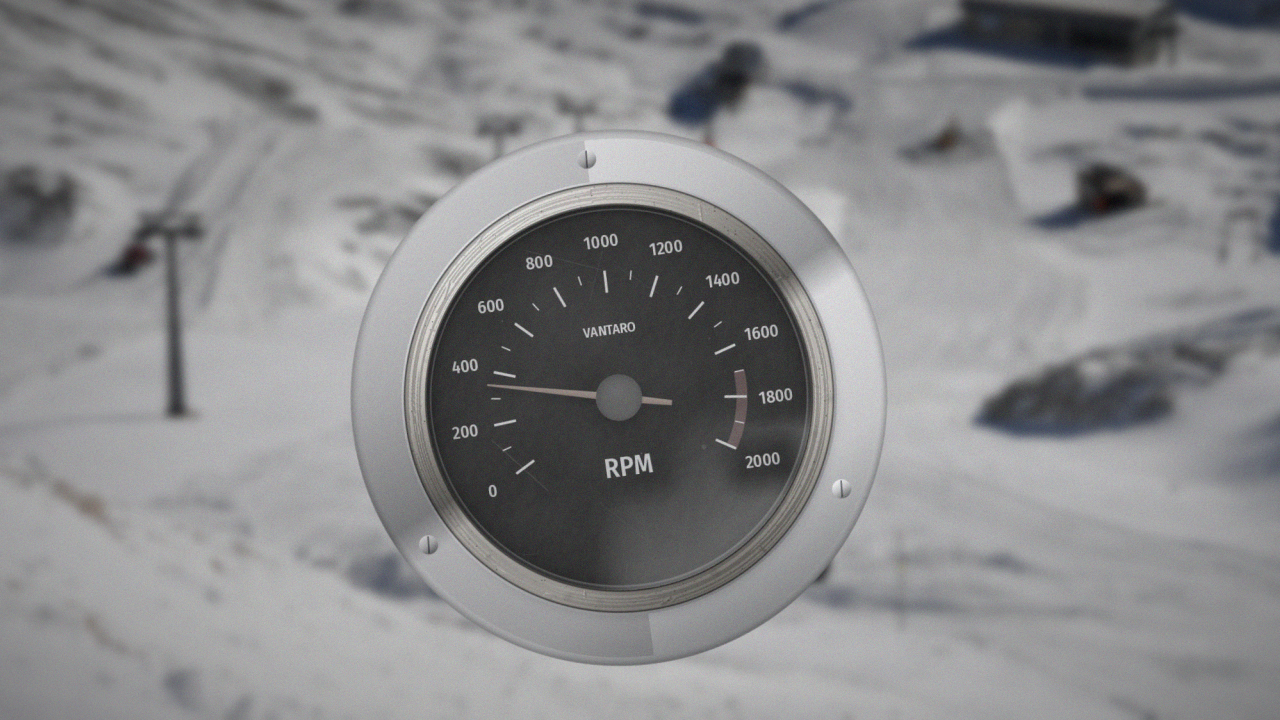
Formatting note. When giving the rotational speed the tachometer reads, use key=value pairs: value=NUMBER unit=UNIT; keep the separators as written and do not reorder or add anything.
value=350 unit=rpm
